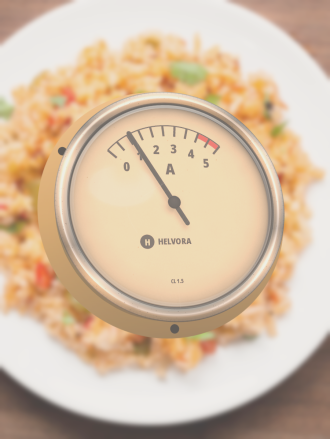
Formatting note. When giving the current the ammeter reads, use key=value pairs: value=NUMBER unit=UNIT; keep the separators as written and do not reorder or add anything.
value=1 unit=A
